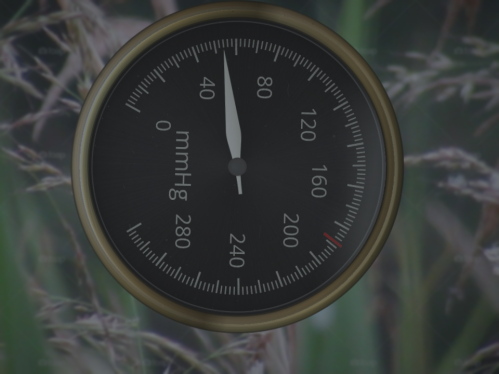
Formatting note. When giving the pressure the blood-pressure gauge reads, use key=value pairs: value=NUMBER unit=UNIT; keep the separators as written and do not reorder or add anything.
value=54 unit=mmHg
